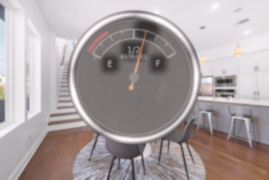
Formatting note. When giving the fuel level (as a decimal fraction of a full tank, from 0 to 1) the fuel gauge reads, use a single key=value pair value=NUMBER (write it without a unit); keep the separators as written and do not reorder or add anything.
value=0.625
